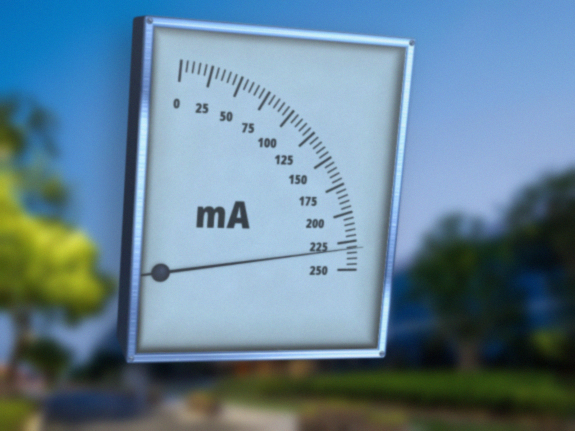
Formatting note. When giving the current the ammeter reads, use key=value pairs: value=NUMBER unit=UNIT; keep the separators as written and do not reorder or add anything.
value=230 unit=mA
